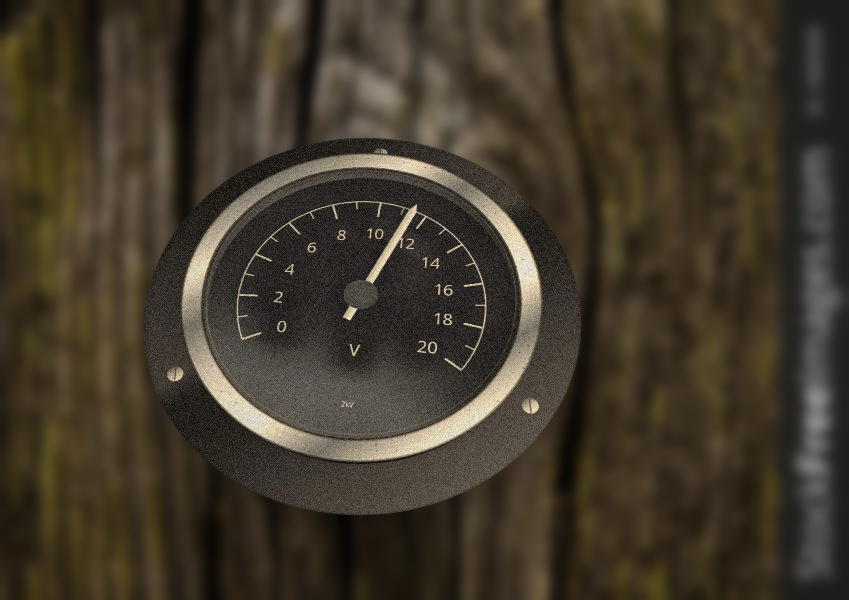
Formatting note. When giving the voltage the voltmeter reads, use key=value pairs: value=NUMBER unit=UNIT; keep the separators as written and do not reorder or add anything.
value=11.5 unit=V
